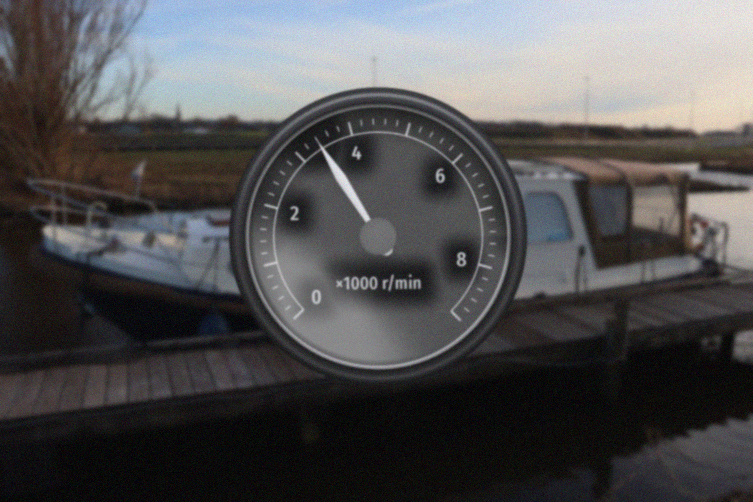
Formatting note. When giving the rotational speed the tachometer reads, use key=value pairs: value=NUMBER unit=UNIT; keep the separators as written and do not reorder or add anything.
value=3400 unit=rpm
